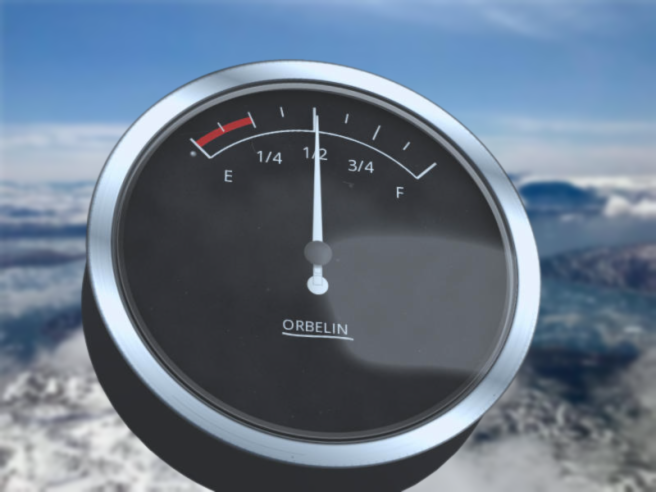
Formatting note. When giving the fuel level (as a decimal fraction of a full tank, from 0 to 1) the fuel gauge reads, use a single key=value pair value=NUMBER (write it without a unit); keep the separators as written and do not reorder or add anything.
value=0.5
